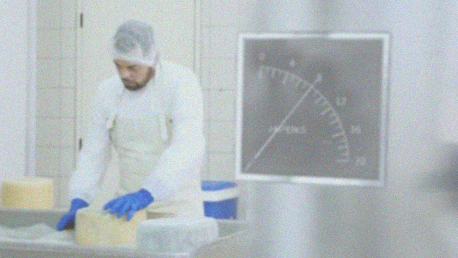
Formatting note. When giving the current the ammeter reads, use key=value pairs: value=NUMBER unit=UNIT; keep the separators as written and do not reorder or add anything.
value=8 unit=A
